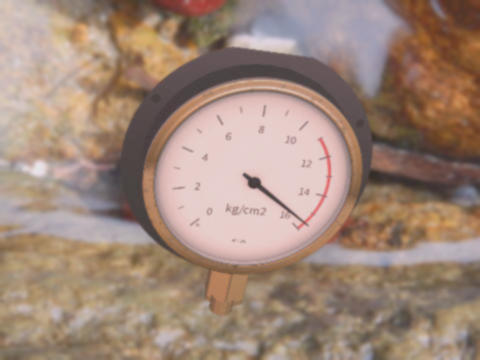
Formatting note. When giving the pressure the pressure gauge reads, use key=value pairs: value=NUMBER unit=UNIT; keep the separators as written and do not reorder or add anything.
value=15.5 unit=kg/cm²
